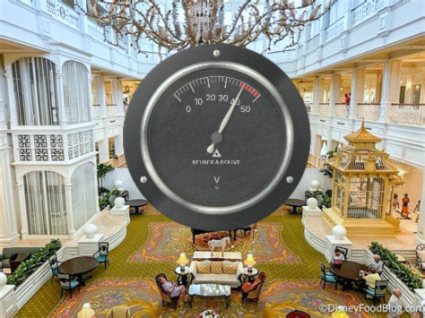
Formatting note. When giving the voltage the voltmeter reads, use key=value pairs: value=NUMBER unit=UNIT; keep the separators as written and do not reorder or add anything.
value=40 unit=V
